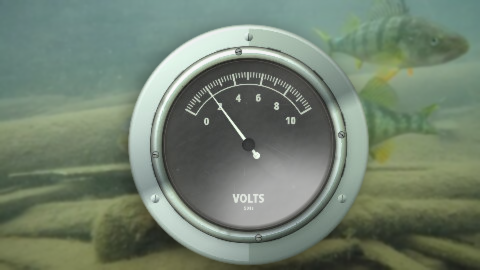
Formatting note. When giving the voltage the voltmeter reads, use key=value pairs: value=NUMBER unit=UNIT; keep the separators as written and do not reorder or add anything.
value=2 unit=V
